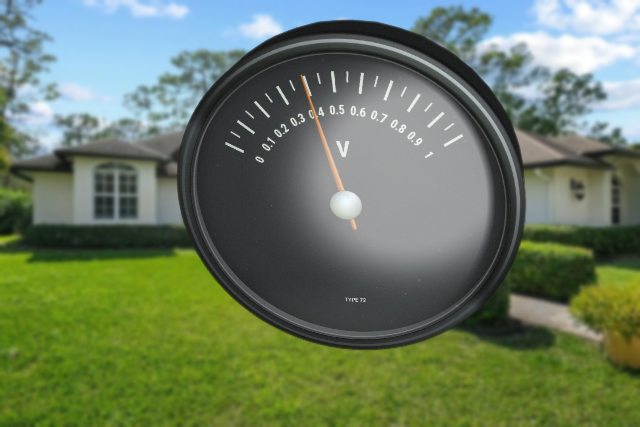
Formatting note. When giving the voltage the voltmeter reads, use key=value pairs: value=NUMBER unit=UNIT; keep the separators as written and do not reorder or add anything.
value=0.4 unit=V
